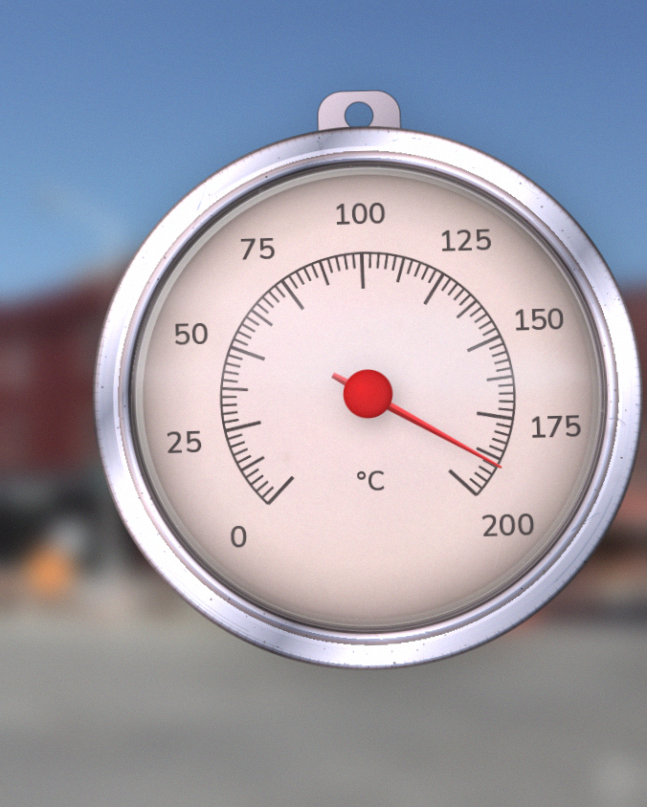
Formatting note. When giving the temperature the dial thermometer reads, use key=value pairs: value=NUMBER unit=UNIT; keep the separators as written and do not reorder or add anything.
value=190 unit=°C
